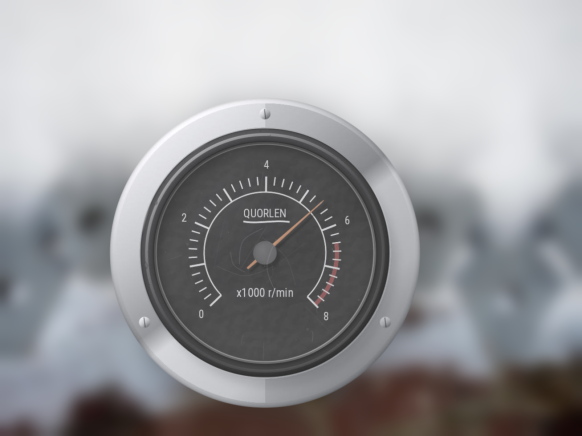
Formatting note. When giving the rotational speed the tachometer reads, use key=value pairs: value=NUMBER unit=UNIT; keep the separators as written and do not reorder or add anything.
value=5400 unit=rpm
